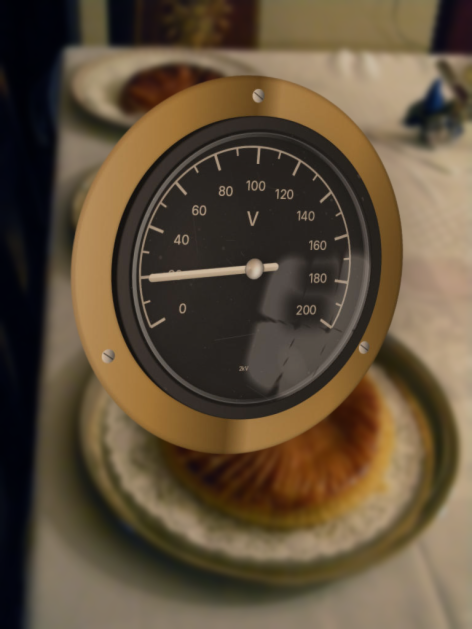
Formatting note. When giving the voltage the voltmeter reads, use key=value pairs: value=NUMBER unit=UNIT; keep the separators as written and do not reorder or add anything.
value=20 unit=V
